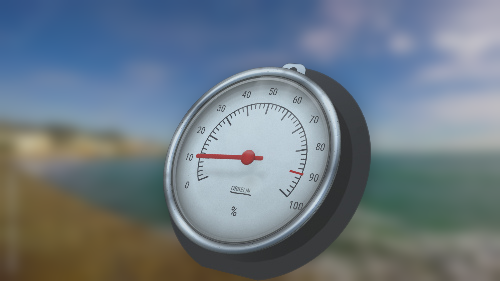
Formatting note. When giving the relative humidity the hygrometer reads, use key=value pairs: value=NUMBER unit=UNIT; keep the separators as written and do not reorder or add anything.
value=10 unit=%
